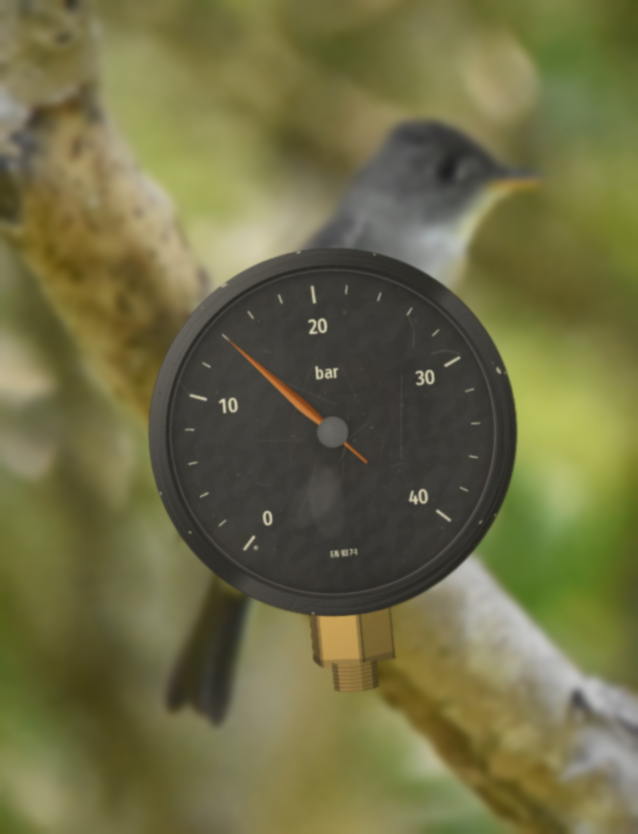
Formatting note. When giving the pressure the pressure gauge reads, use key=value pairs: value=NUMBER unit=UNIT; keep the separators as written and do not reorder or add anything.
value=14 unit=bar
